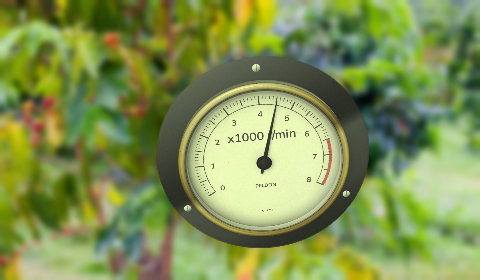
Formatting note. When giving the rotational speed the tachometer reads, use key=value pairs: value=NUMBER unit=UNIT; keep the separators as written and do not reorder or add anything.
value=4500 unit=rpm
